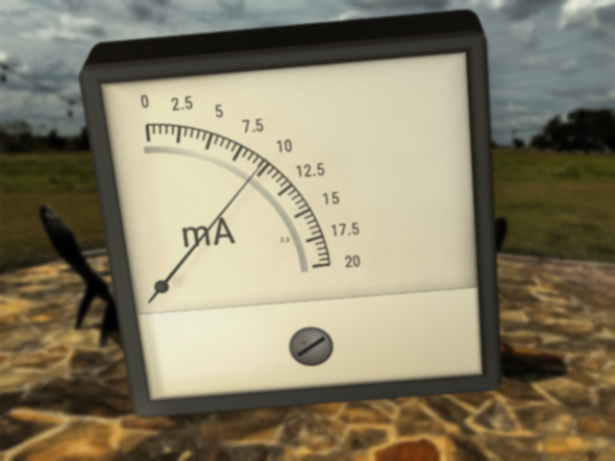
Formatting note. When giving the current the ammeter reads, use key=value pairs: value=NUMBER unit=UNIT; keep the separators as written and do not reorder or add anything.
value=9.5 unit=mA
